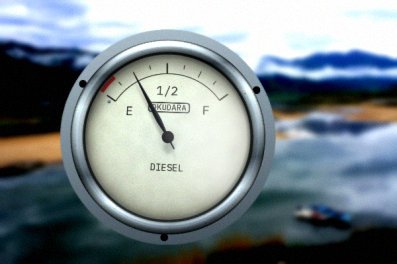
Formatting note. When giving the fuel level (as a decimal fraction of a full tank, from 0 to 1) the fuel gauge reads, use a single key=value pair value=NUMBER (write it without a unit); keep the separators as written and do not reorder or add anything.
value=0.25
